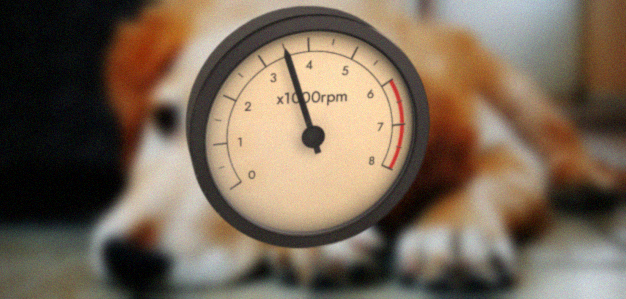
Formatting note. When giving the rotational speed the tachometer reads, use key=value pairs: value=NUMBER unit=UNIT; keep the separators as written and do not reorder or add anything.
value=3500 unit=rpm
